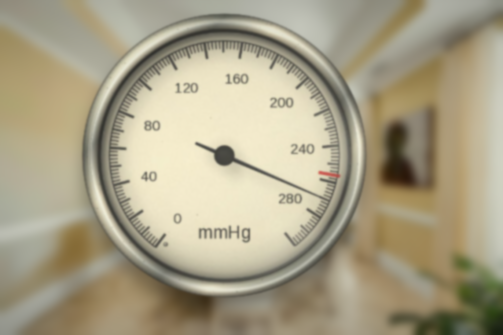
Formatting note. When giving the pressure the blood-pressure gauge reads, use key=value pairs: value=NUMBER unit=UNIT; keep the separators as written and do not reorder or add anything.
value=270 unit=mmHg
